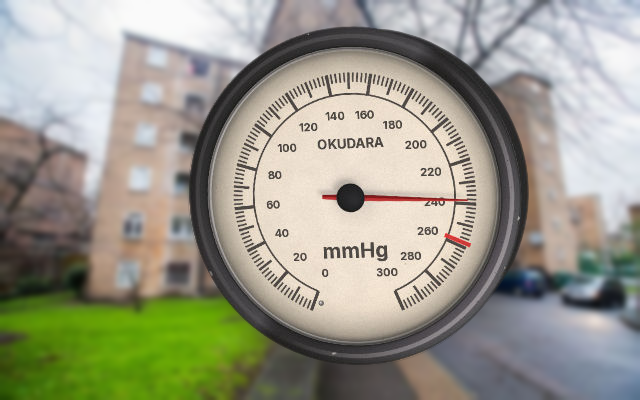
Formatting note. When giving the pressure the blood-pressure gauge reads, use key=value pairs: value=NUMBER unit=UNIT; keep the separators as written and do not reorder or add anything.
value=238 unit=mmHg
